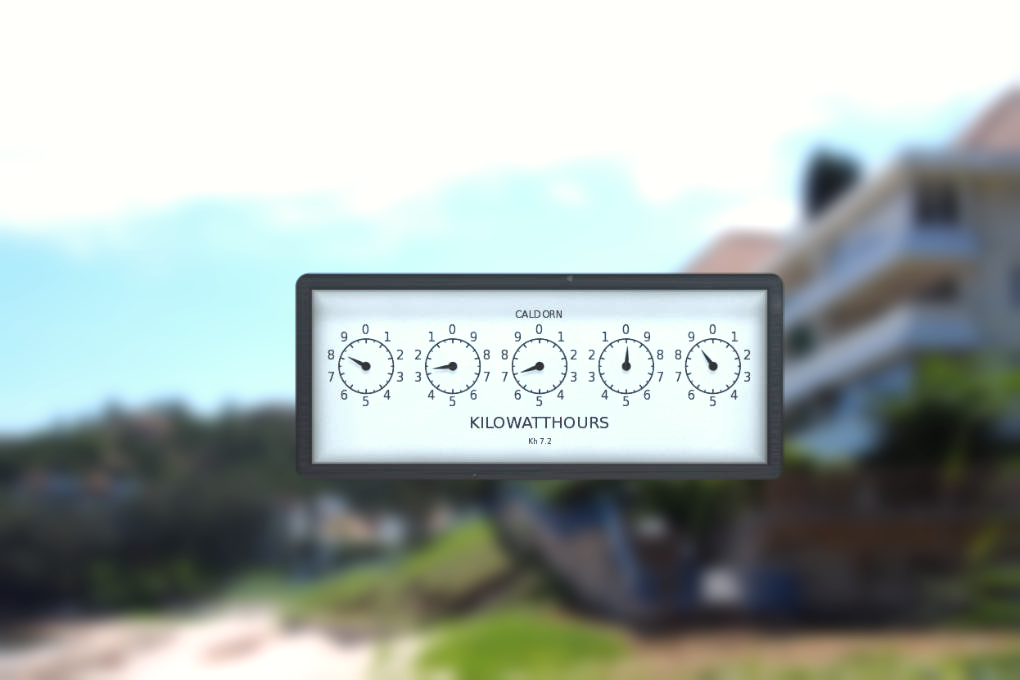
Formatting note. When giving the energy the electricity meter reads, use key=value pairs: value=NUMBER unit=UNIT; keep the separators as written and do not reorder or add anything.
value=82699 unit=kWh
